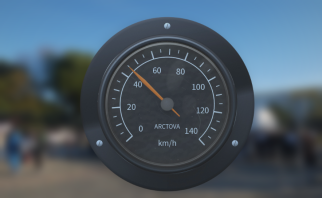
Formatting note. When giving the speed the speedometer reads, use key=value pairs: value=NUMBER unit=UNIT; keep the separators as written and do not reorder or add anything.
value=45 unit=km/h
